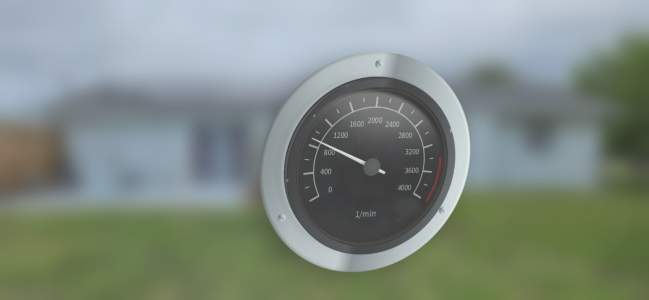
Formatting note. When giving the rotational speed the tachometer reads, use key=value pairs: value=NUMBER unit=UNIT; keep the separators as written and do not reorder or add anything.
value=900 unit=rpm
